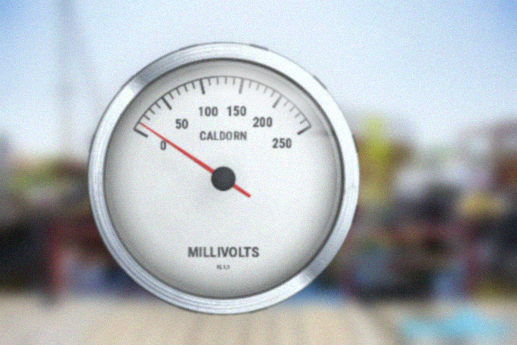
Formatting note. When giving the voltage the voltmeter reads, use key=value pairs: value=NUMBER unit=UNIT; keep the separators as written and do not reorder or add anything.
value=10 unit=mV
